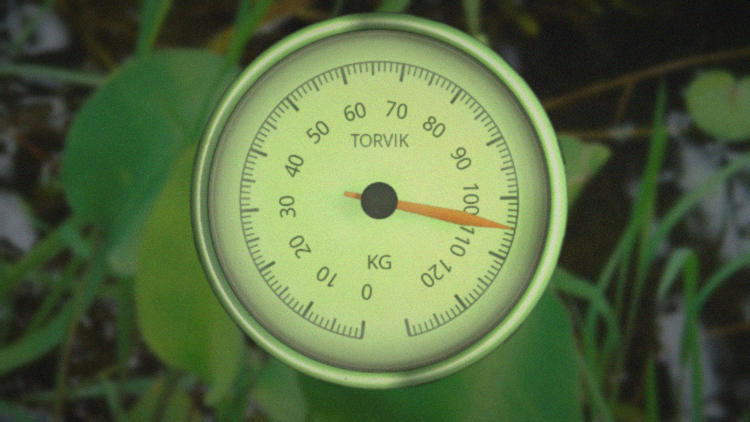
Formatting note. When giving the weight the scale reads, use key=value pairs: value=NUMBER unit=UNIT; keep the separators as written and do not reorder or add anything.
value=105 unit=kg
